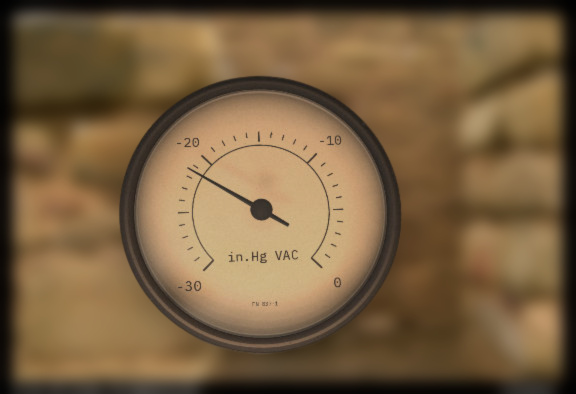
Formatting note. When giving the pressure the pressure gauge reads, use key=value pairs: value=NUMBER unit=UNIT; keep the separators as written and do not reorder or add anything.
value=-21.5 unit=inHg
